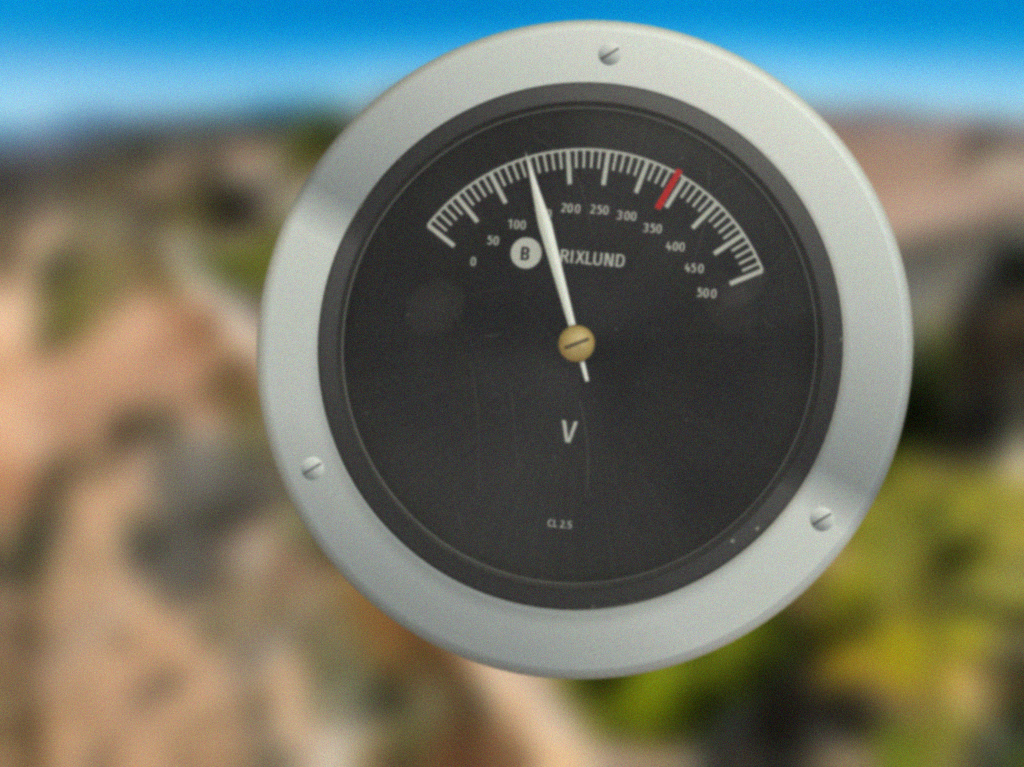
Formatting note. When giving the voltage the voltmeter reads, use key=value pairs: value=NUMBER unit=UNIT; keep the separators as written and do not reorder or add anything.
value=150 unit=V
